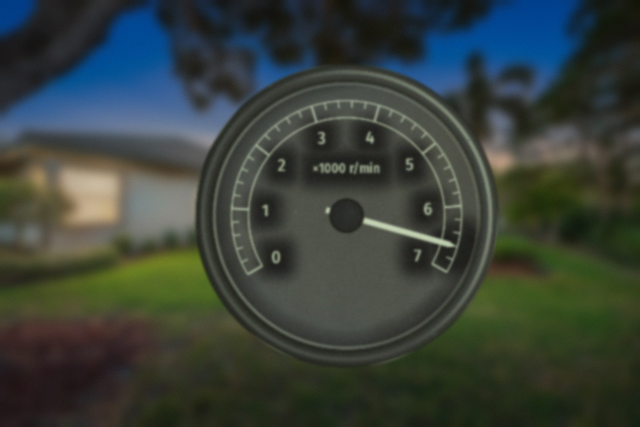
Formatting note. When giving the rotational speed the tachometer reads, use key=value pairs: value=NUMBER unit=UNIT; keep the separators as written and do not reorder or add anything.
value=6600 unit=rpm
